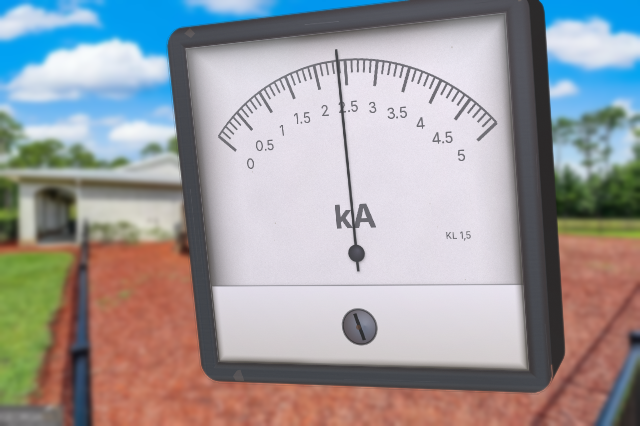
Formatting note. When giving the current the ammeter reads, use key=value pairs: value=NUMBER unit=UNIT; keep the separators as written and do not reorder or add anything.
value=2.4 unit=kA
